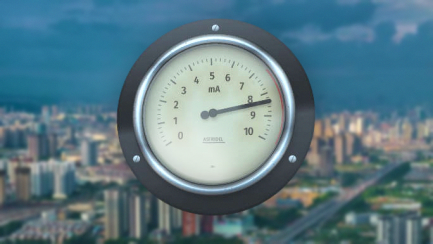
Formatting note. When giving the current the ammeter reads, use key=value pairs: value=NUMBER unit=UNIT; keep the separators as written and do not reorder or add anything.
value=8.4 unit=mA
